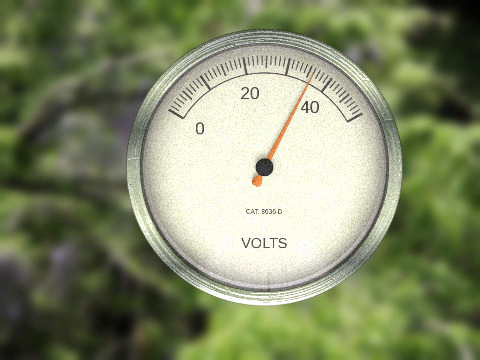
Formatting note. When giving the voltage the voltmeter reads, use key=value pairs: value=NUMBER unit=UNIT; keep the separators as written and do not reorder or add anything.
value=36 unit=V
